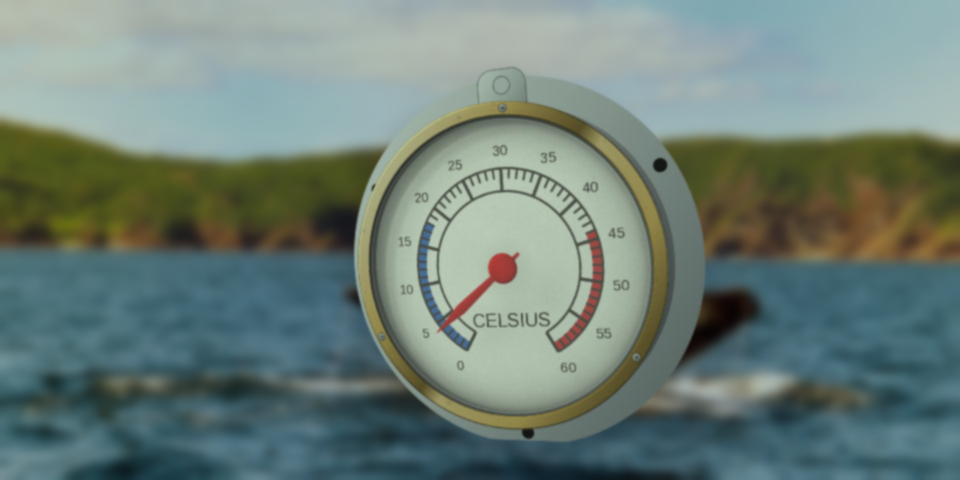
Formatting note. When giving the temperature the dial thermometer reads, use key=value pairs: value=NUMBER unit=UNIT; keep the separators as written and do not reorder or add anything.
value=4 unit=°C
